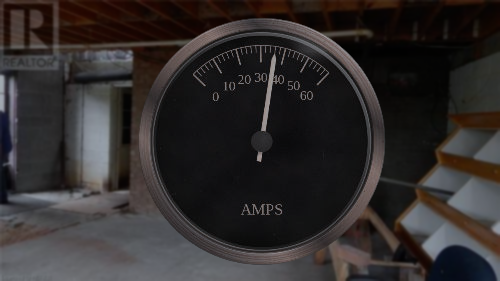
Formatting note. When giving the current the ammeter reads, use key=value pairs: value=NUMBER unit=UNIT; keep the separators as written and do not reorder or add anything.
value=36 unit=A
